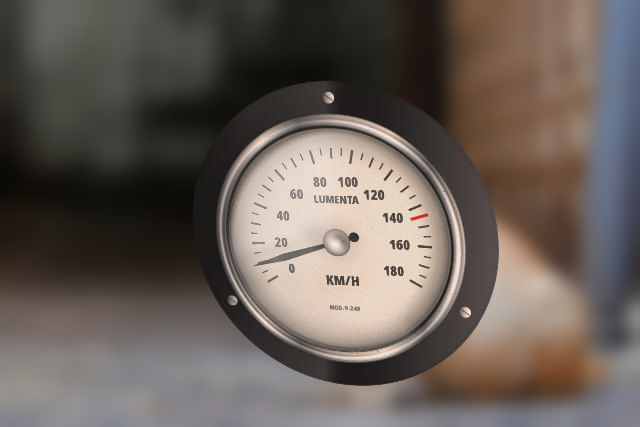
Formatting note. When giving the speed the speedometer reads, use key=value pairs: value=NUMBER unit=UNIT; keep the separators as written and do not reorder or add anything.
value=10 unit=km/h
